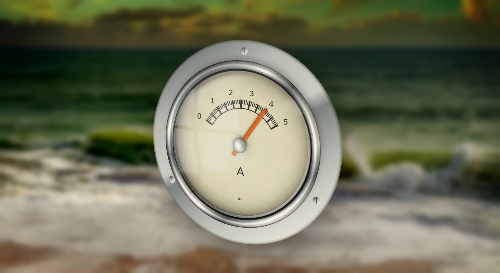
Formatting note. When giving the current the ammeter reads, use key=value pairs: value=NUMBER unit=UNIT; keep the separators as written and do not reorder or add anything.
value=4 unit=A
